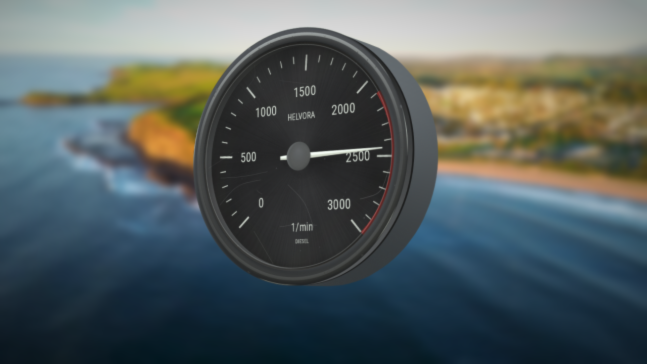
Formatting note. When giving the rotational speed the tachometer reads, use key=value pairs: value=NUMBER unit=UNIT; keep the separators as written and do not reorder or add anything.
value=2450 unit=rpm
